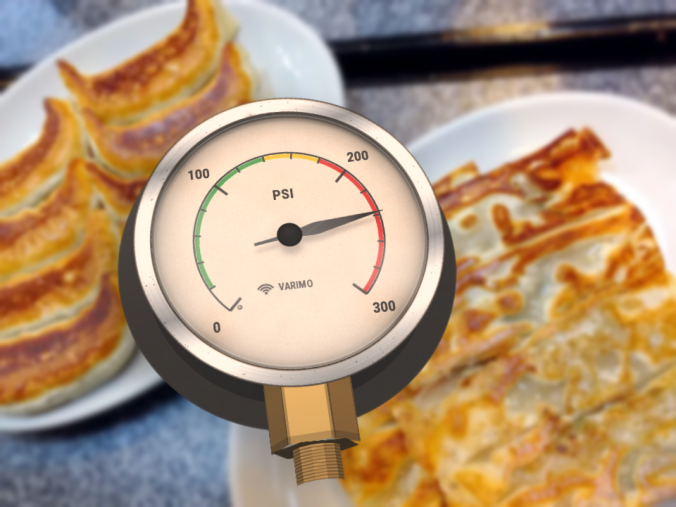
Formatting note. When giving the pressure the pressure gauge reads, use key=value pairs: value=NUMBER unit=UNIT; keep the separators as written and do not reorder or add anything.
value=240 unit=psi
